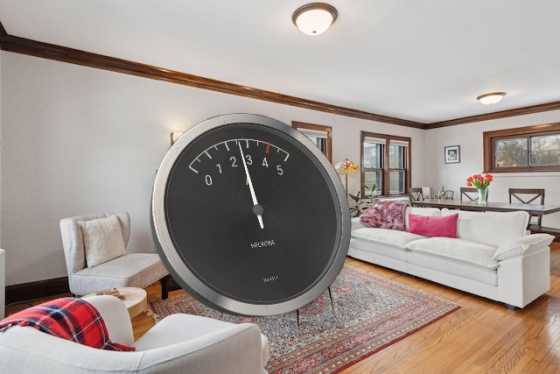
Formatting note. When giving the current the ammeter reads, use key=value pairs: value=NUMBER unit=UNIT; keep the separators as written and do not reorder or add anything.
value=2.5 unit=A
